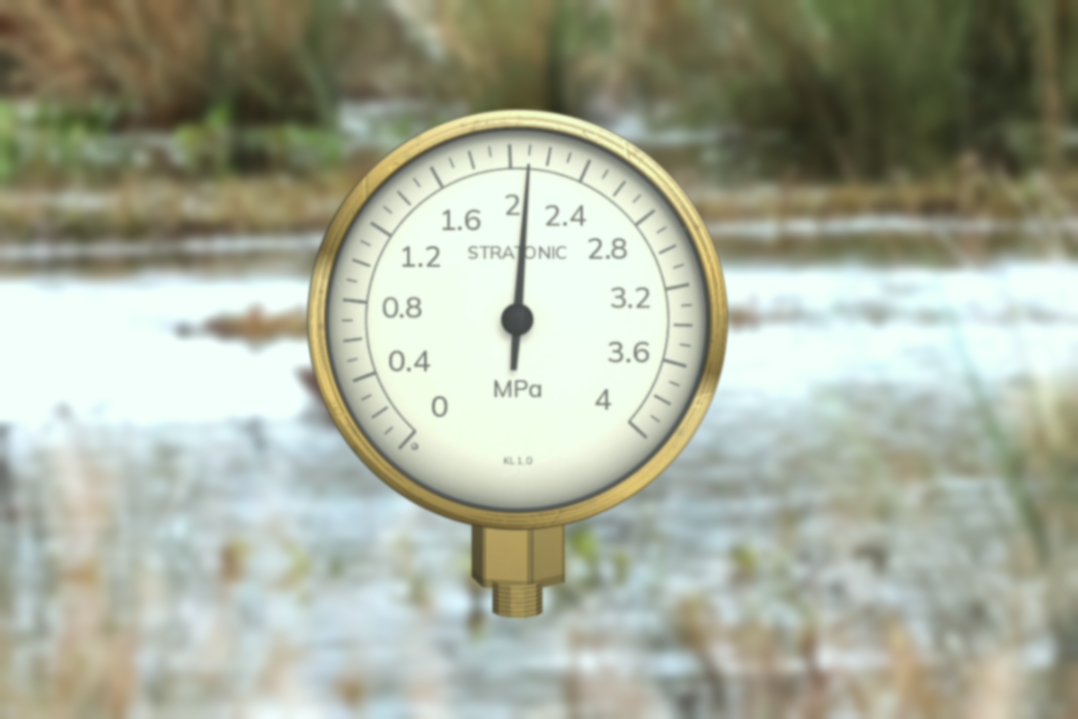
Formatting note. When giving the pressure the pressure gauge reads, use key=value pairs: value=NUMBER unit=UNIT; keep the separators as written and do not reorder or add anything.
value=2.1 unit=MPa
